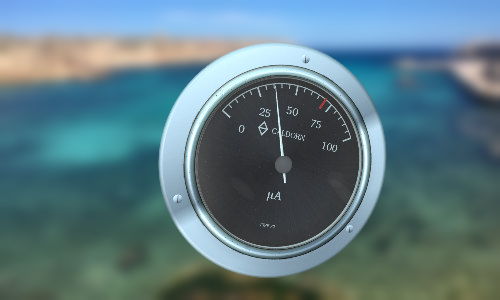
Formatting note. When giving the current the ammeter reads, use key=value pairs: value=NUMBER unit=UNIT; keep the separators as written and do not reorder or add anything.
value=35 unit=µA
